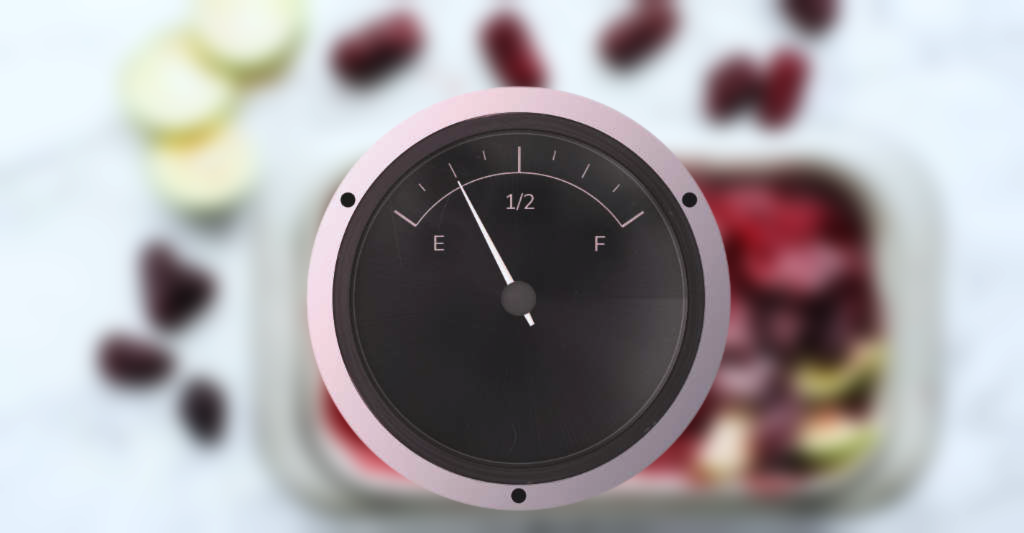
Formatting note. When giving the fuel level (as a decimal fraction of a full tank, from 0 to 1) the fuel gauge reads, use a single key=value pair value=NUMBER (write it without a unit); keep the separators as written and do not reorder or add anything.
value=0.25
